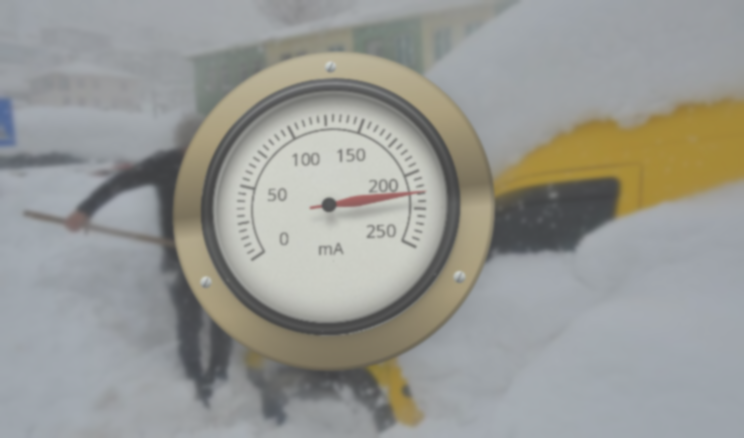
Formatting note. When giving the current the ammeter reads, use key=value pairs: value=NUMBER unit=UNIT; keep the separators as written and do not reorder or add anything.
value=215 unit=mA
